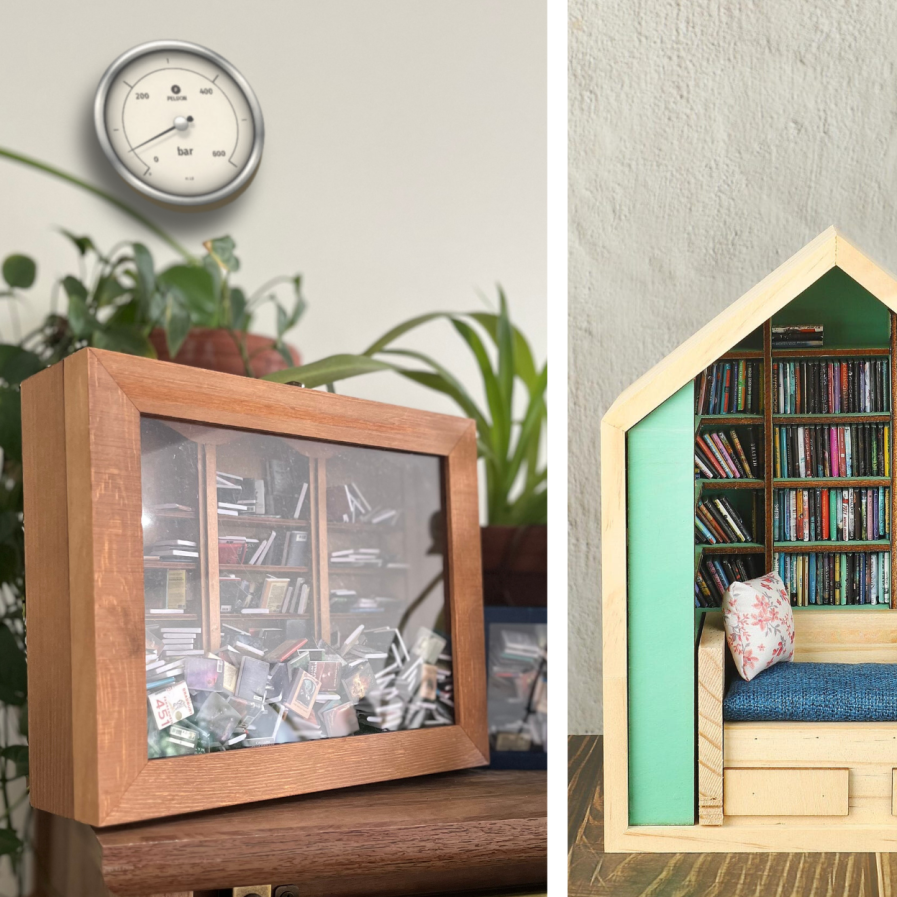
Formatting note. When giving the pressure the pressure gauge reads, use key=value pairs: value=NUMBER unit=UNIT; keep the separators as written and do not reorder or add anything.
value=50 unit=bar
